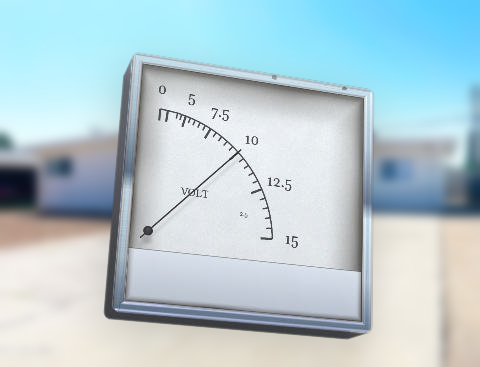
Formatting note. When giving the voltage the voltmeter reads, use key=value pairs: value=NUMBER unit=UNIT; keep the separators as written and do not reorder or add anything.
value=10 unit=V
